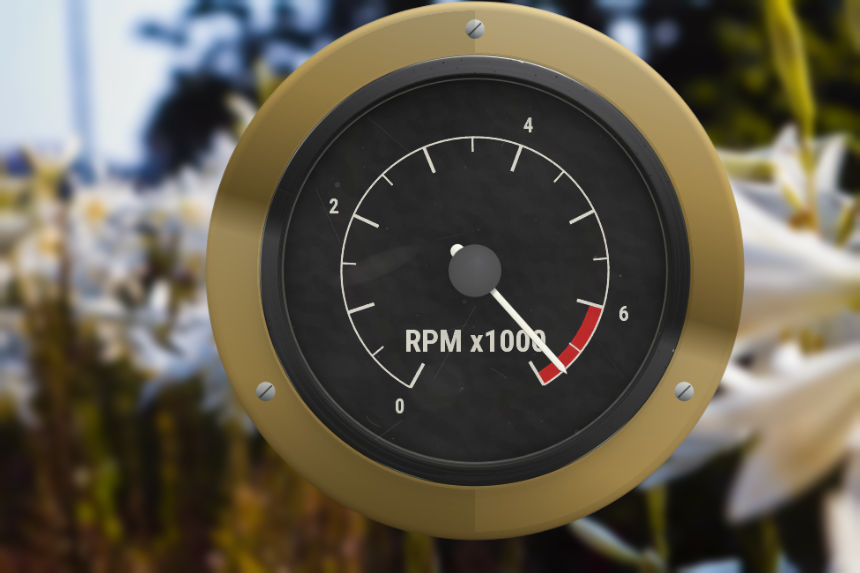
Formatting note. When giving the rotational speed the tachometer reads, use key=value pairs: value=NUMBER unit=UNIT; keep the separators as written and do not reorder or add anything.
value=6750 unit=rpm
